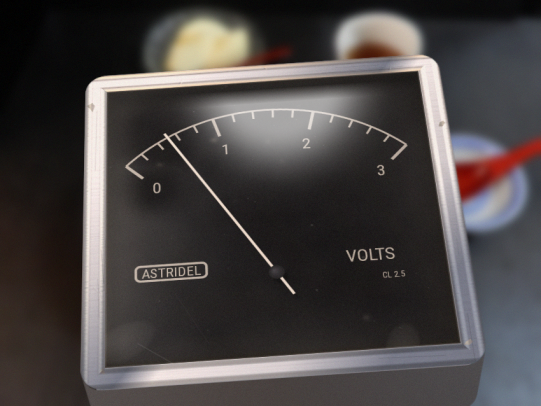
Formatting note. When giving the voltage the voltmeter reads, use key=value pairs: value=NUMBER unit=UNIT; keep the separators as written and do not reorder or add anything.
value=0.5 unit=V
